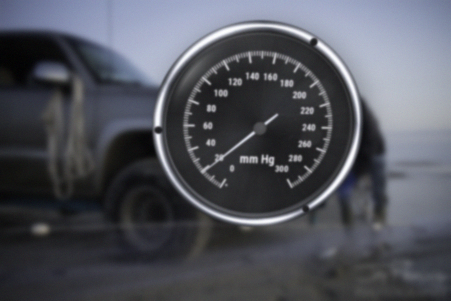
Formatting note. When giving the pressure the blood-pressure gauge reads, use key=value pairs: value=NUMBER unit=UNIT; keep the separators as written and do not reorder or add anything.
value=20 unit=mmHg
